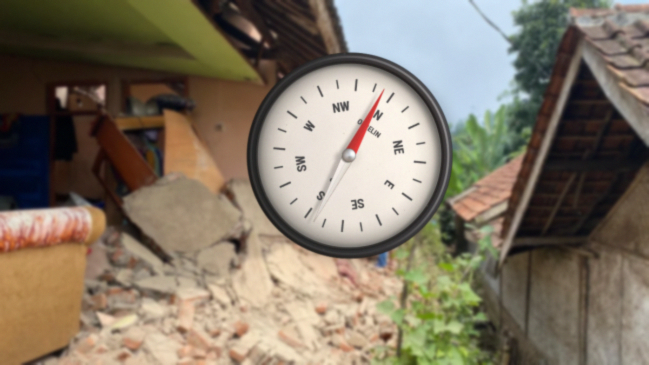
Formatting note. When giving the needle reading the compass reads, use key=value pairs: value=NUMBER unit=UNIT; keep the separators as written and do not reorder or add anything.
value=352.5 unit=°
